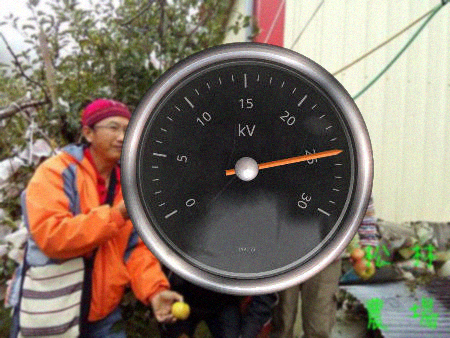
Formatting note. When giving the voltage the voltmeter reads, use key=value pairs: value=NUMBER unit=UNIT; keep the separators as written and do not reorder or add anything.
value=25 unit=kV
